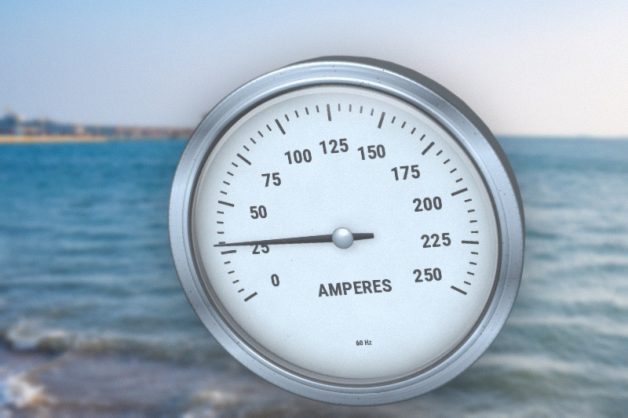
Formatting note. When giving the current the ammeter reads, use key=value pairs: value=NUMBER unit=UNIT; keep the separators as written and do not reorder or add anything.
value=30 unit=A
